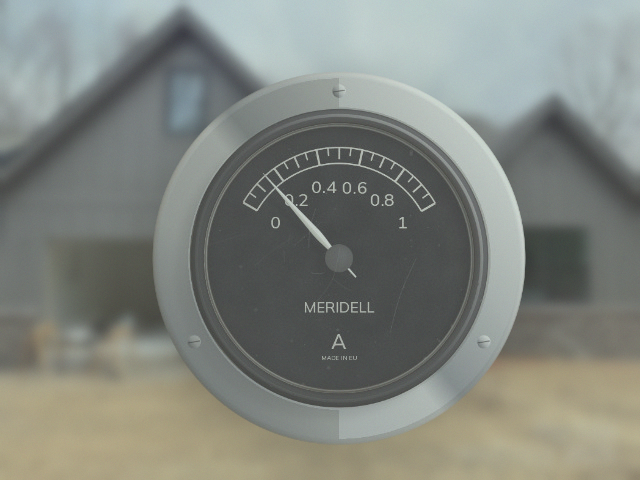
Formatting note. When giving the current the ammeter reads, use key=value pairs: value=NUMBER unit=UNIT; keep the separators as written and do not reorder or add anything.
value=0.15 unit=A
